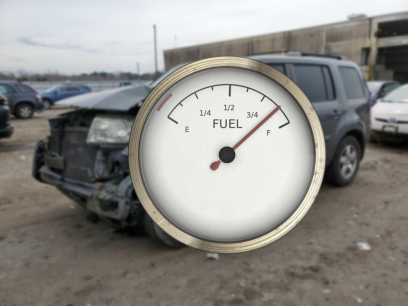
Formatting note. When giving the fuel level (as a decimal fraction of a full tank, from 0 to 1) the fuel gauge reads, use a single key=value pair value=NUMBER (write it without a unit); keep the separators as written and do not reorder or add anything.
value=0.875
